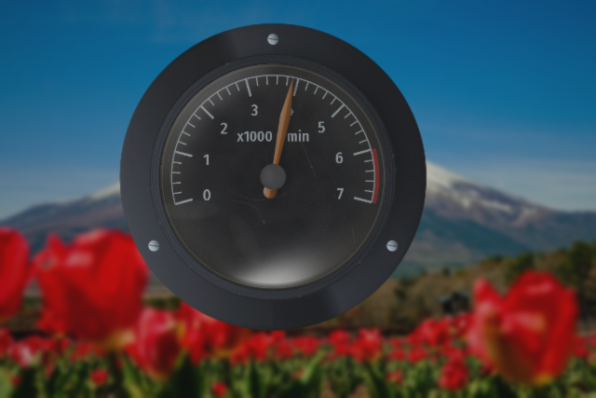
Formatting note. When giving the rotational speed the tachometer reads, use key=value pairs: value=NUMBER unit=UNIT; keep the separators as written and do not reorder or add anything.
value=3900 unit=rpm
